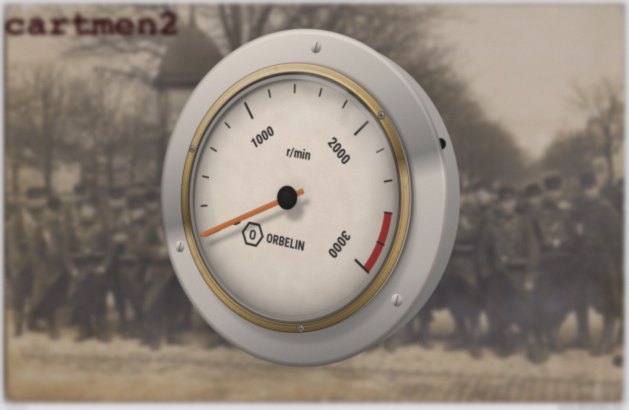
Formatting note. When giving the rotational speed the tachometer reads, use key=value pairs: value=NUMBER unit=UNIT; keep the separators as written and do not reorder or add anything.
value=0 unit=rpm
